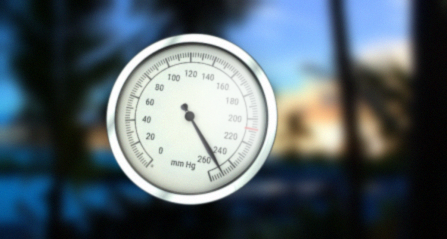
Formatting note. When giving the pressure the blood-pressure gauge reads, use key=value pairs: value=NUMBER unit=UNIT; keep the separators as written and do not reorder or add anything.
value=250 unit=mmHg
